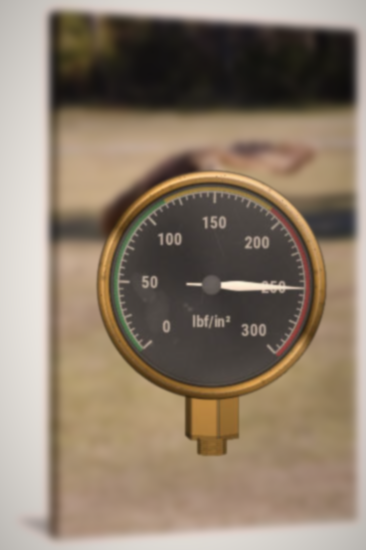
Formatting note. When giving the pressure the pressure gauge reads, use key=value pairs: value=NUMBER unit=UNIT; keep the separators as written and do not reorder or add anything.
value=250 unit=psi
